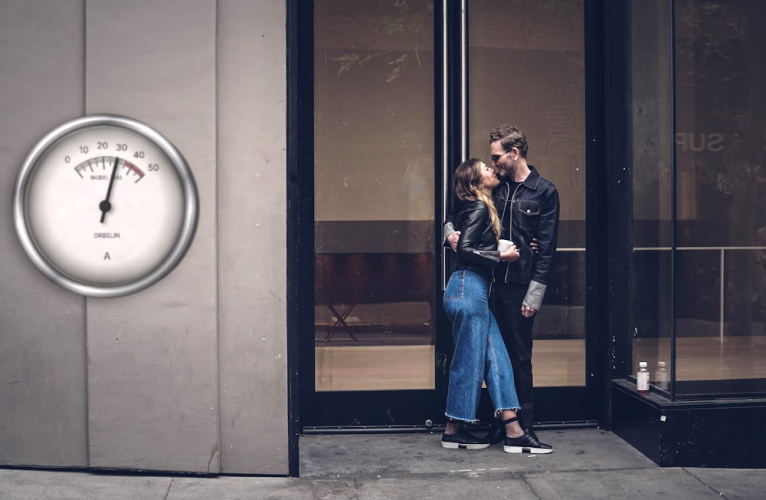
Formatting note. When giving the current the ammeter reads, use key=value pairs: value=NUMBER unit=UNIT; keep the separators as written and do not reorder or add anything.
value=30 unit=A
